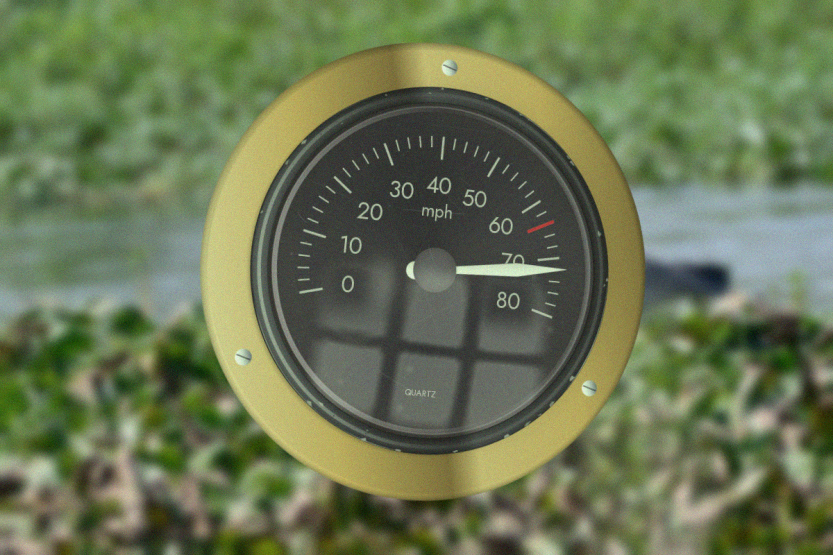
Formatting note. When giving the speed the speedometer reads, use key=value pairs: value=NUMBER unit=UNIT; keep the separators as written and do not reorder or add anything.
value=72 unit=mph
